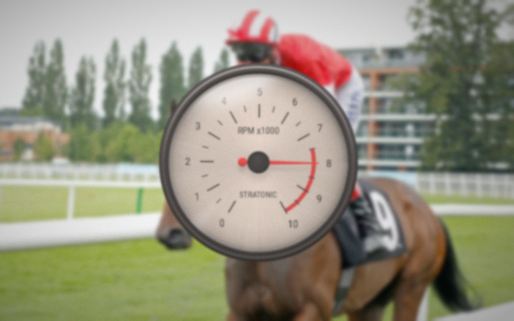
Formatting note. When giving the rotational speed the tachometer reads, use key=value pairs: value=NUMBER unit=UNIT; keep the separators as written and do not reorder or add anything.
value=8000 unit=rpm
